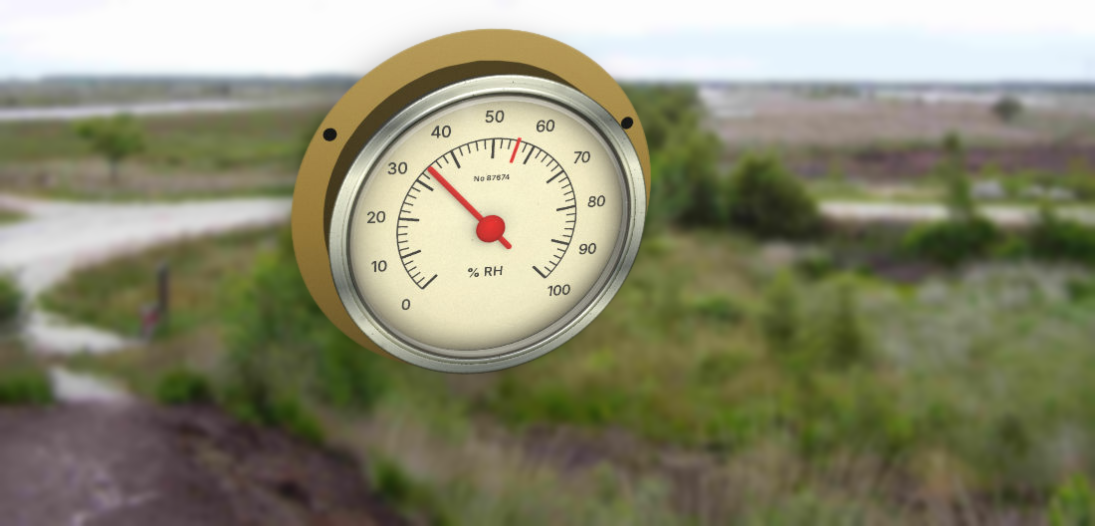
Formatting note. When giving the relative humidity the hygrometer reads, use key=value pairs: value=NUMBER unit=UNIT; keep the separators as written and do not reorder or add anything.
value=34 unit=%
